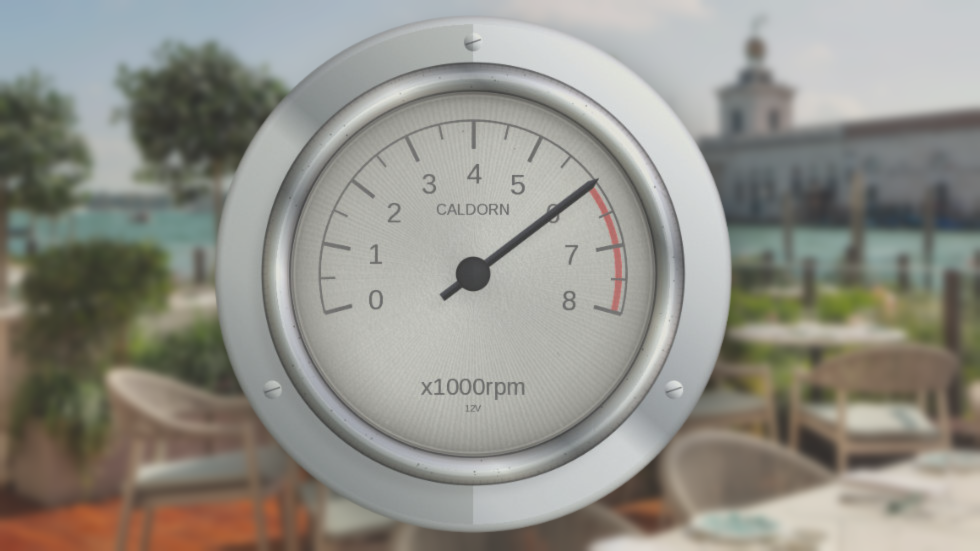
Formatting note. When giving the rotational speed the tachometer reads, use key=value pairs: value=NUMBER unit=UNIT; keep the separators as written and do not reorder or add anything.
value=6000 unit=rpm
